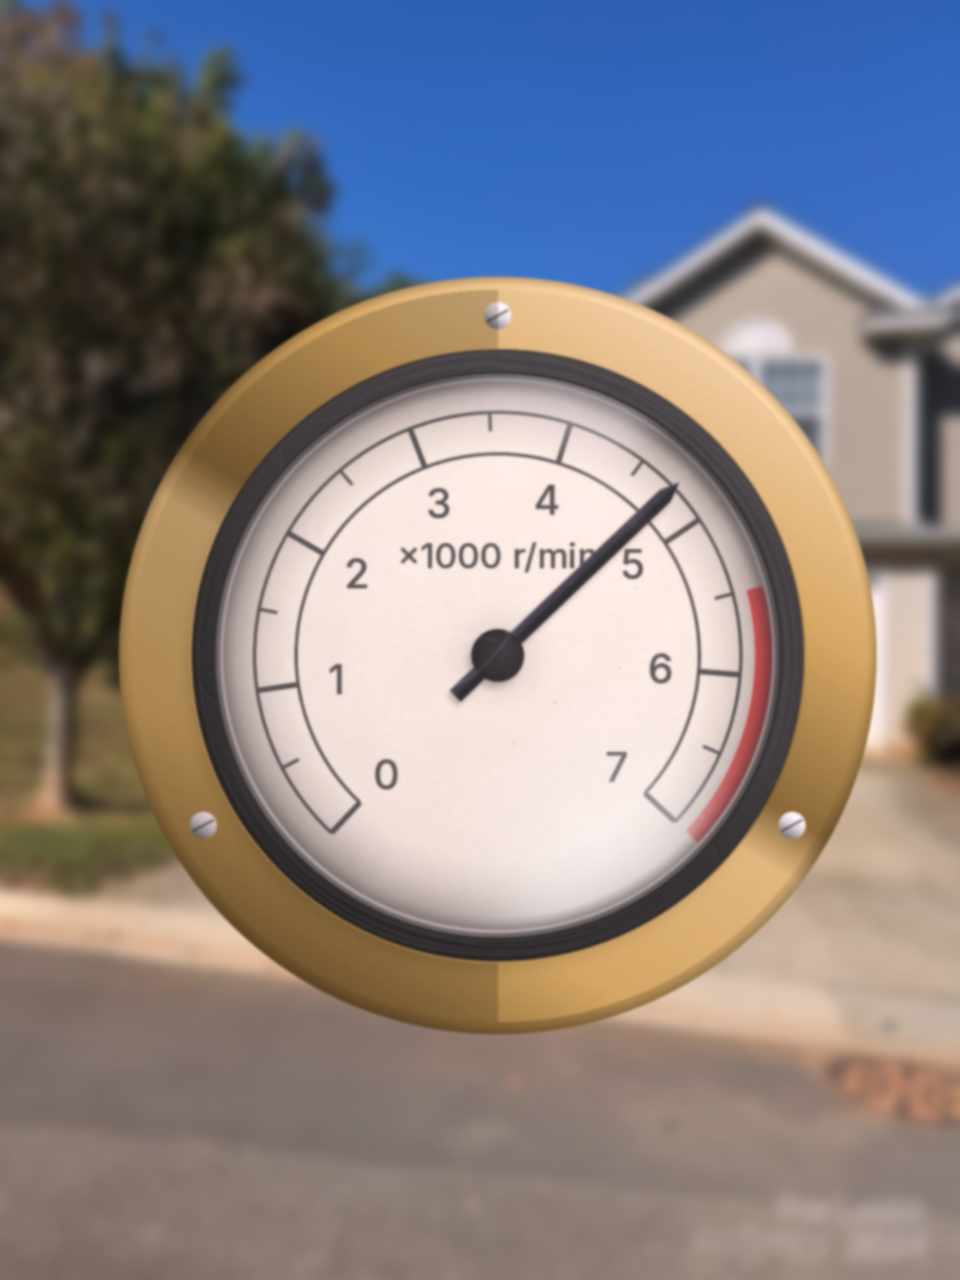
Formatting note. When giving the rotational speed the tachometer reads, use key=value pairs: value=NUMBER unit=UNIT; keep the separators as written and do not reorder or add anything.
value=4750 unit=rpm
